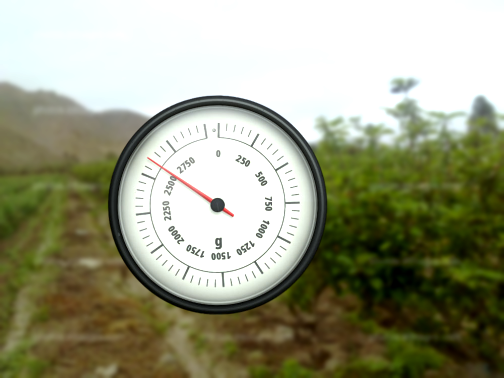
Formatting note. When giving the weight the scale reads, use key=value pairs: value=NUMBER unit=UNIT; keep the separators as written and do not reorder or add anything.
value=2600 unit=g
